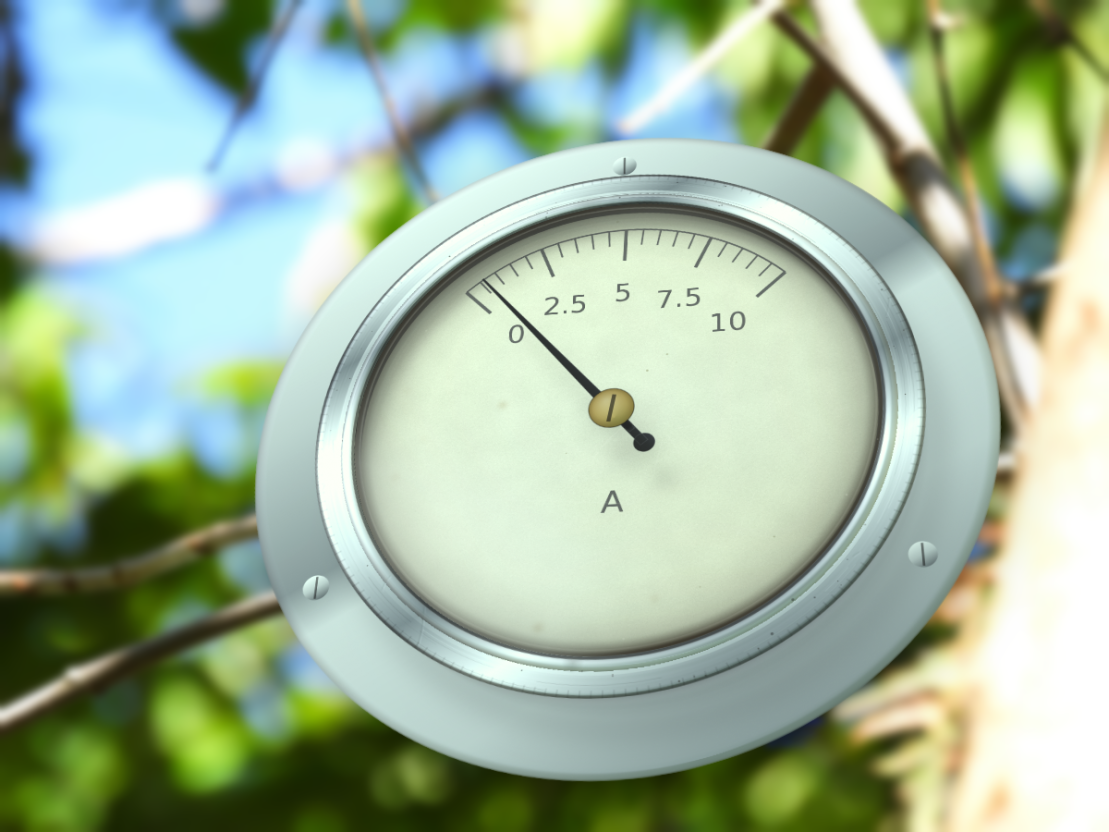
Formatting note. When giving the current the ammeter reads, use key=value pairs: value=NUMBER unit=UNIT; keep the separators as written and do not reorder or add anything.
value=0.5 unit=A
